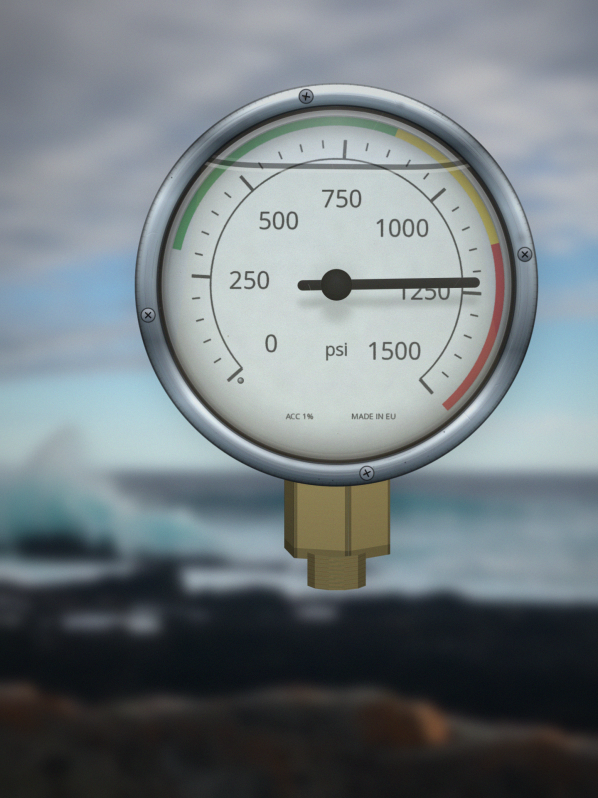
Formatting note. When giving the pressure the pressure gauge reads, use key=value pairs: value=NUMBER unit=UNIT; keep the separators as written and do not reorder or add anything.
value=1225 unit=psi
